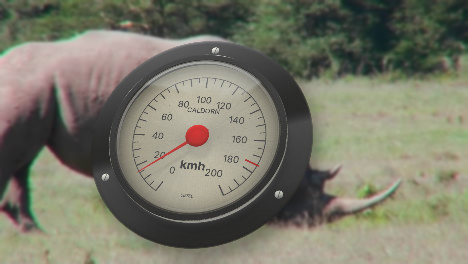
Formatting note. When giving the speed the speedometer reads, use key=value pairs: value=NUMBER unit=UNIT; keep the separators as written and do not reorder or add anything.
value=15 unit=km/h
